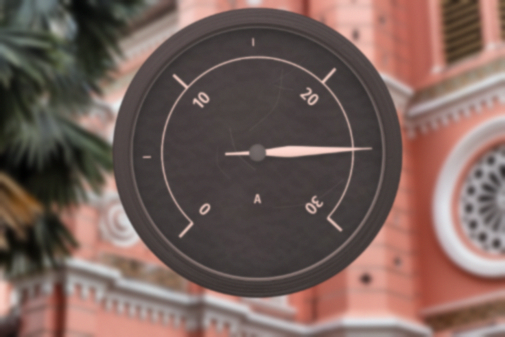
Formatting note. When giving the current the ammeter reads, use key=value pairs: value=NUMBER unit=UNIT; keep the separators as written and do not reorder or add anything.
value=25 unit=A
